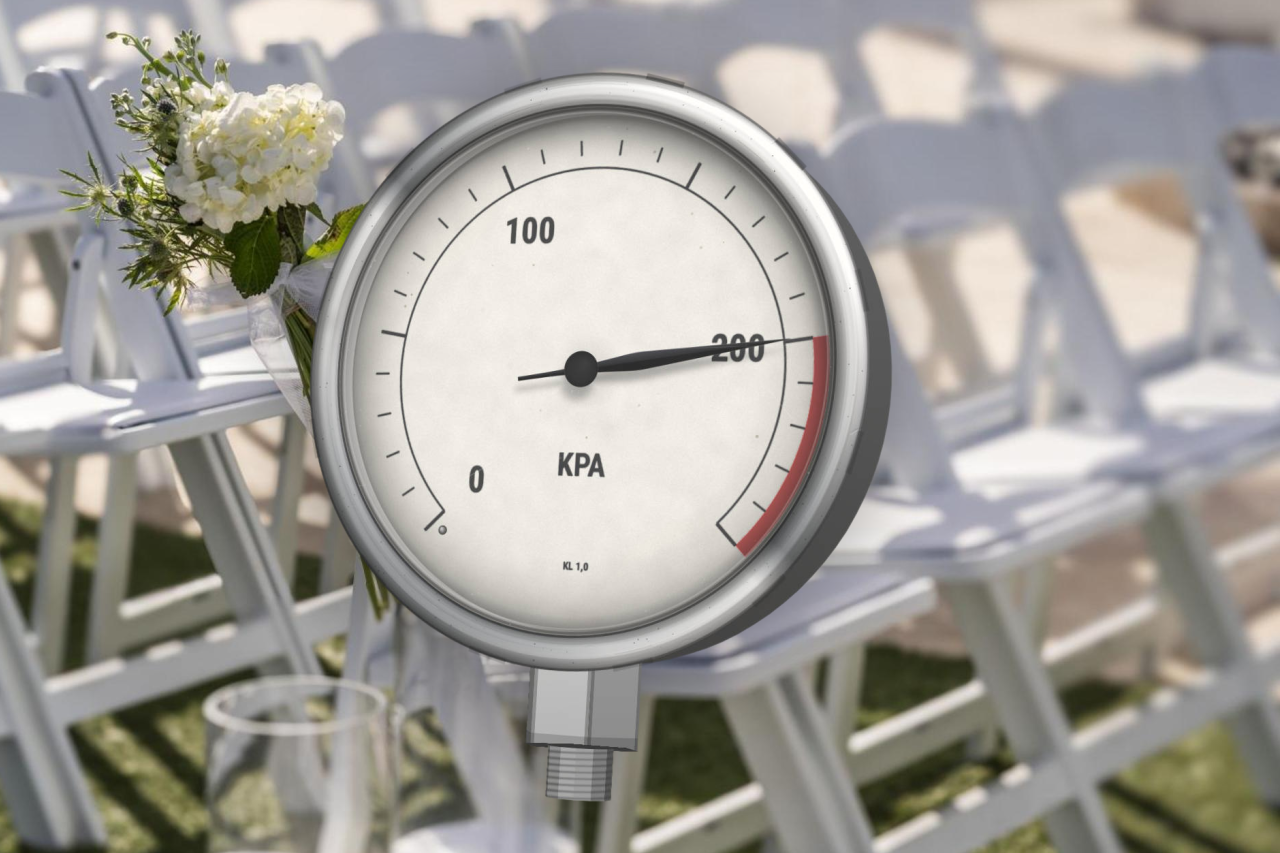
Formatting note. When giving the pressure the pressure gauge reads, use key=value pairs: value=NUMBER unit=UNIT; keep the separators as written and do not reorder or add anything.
value=200 unit=kPa
